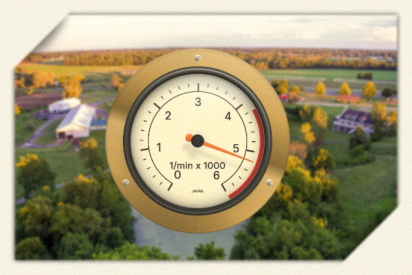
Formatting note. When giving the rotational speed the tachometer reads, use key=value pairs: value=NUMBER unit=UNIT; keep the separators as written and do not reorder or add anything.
value=5200 unit=rpm
